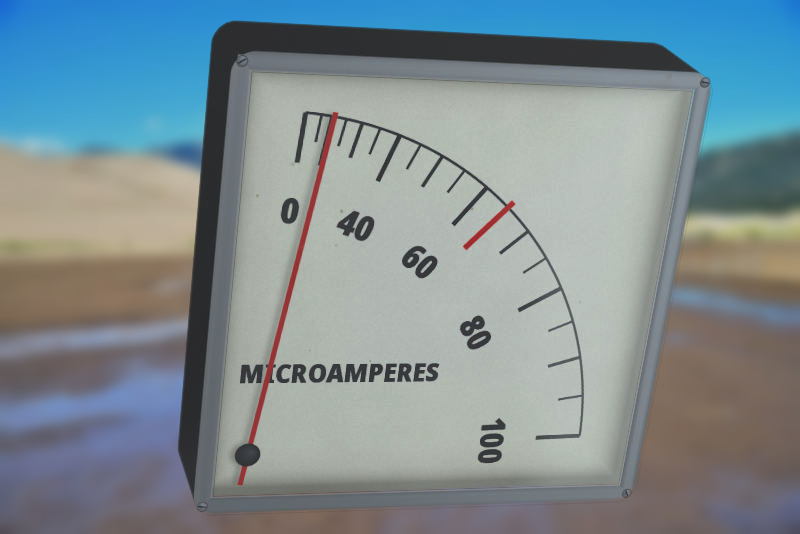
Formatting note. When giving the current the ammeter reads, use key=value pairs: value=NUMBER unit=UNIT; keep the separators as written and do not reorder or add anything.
value=20 unit=µA
